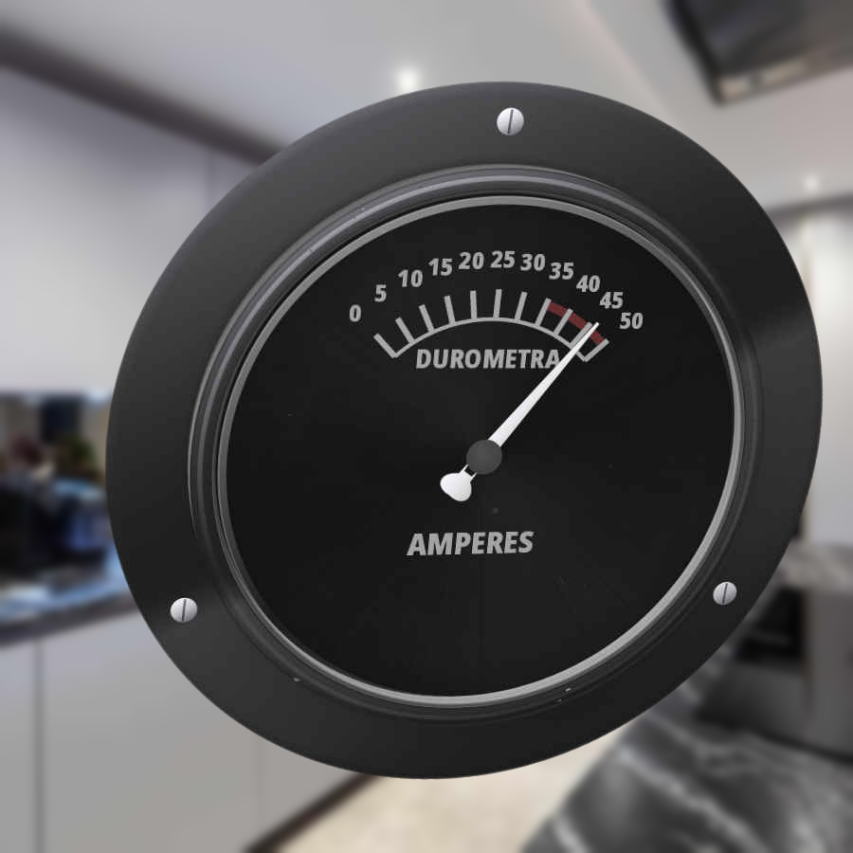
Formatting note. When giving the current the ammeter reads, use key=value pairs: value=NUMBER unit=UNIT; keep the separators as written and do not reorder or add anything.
value=45 unit=A
